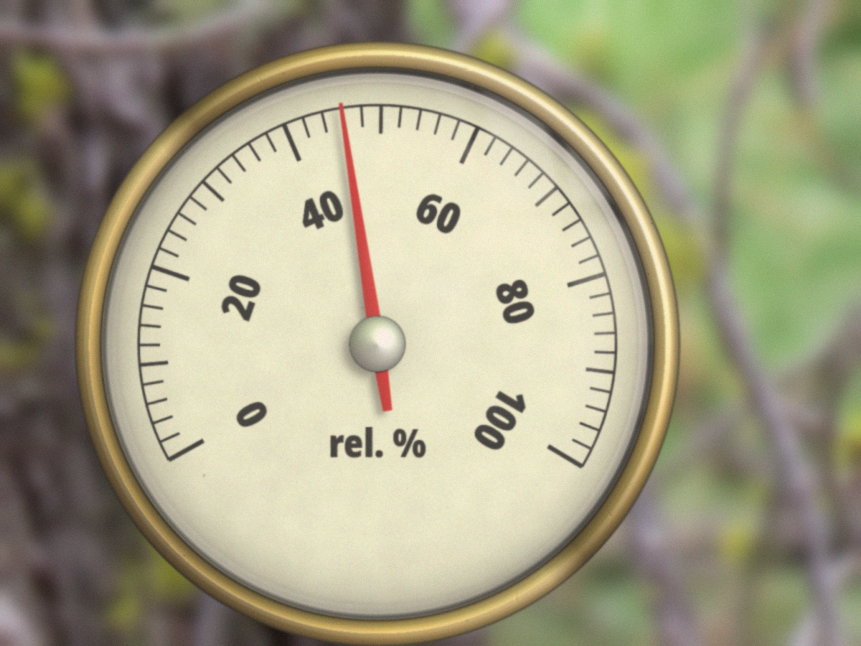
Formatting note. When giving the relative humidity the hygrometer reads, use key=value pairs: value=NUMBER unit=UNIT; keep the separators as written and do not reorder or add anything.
value=46 unit=%
